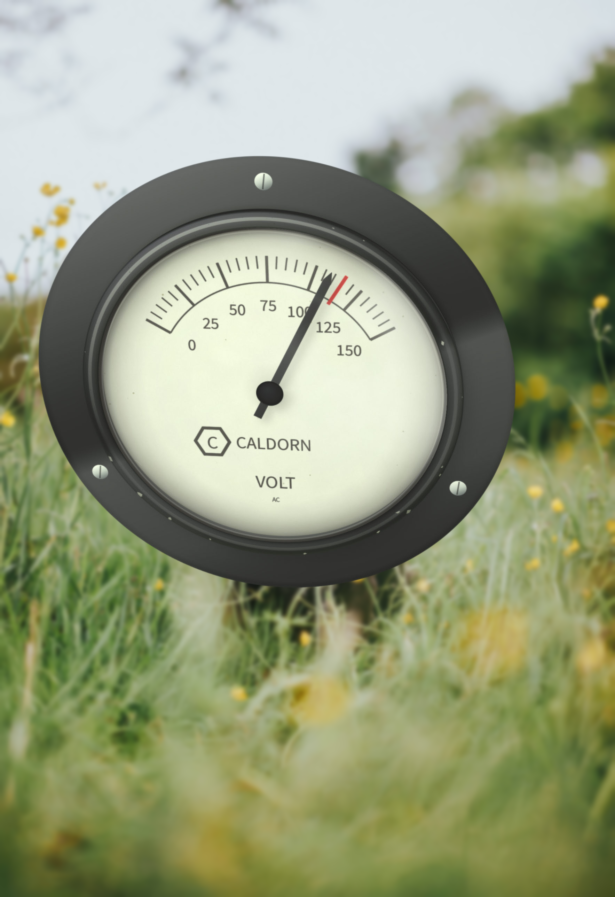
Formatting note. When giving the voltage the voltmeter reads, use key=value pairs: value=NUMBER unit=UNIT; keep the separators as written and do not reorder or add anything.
value=107.5 unit=V
